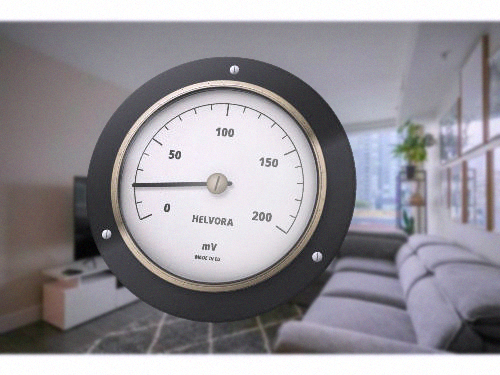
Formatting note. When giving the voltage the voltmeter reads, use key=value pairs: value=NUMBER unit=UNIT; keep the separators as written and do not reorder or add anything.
value=20 unit=mV
